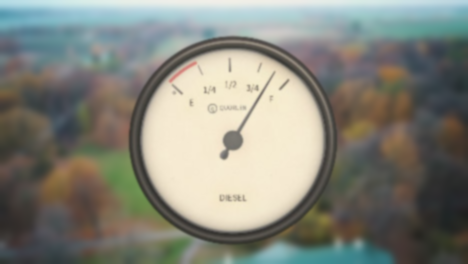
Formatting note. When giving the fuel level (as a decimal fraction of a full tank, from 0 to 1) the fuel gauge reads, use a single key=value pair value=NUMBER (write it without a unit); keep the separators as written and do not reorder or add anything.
value=0.875
